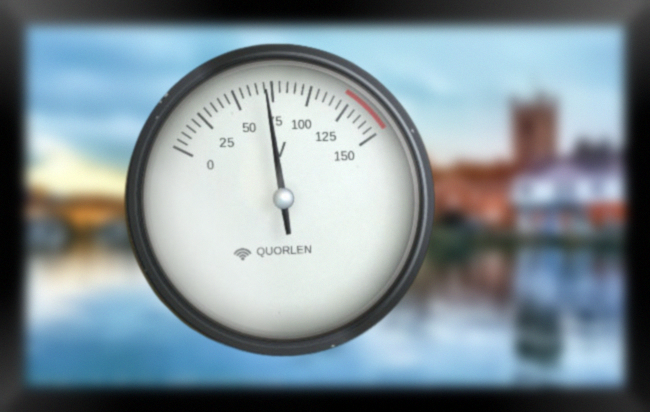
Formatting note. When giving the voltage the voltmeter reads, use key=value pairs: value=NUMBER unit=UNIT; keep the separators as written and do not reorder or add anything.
value=70 unit=V
